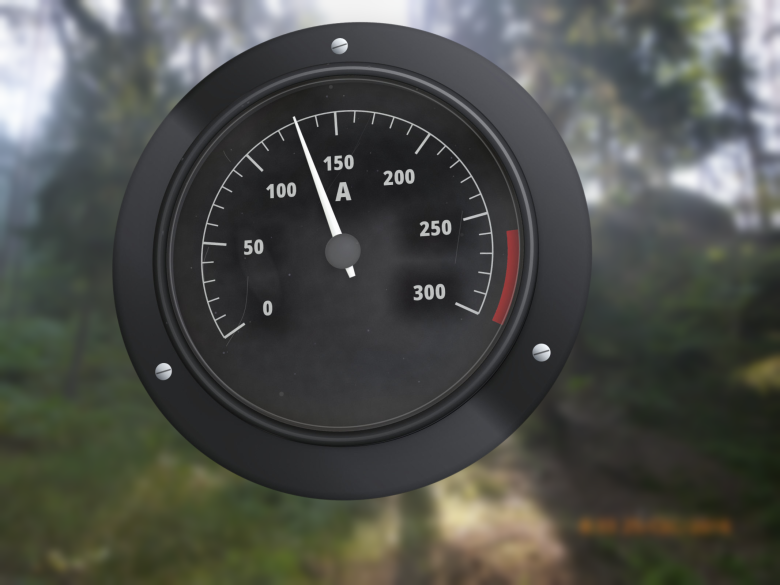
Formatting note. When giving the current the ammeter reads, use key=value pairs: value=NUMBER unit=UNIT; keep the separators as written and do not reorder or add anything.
value=130 unit=A
